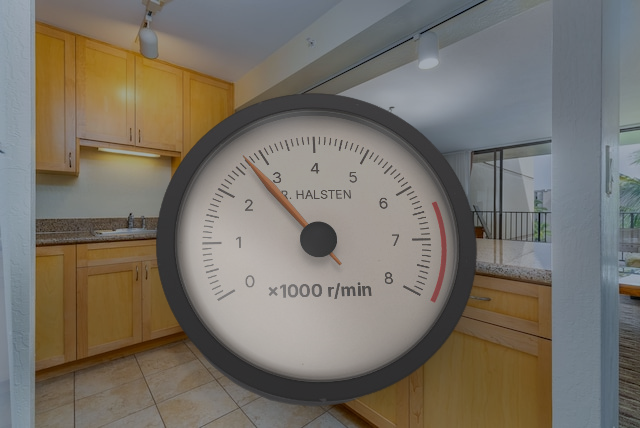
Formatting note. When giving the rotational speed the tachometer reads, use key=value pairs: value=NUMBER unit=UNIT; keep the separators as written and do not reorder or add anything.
value=2700 unit=rpm
